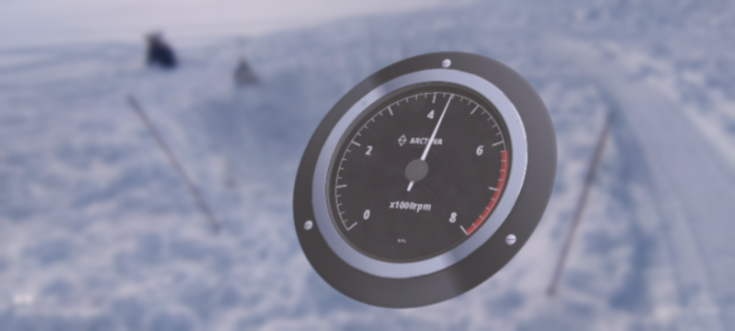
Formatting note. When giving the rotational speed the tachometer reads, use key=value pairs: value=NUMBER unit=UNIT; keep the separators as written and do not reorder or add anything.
value=4400 unit=rpm
